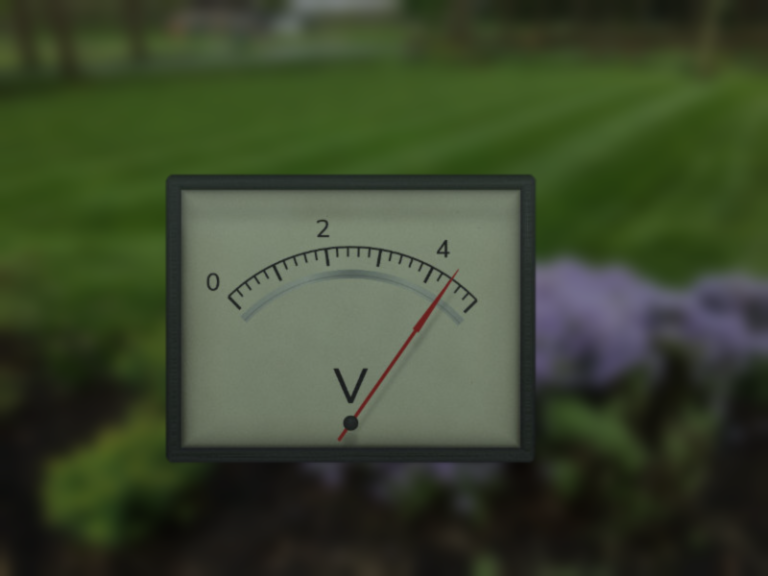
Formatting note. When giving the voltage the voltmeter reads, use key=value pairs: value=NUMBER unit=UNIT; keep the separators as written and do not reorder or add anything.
value=4.4 unit=V
